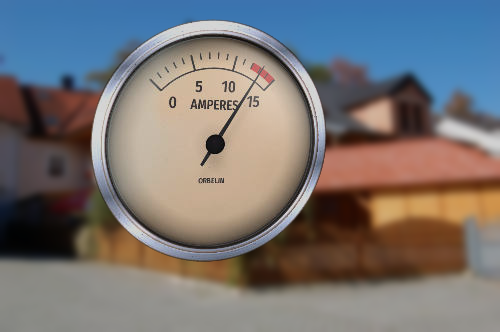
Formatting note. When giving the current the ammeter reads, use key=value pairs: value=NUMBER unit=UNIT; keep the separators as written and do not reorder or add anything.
value=13 unit=A
